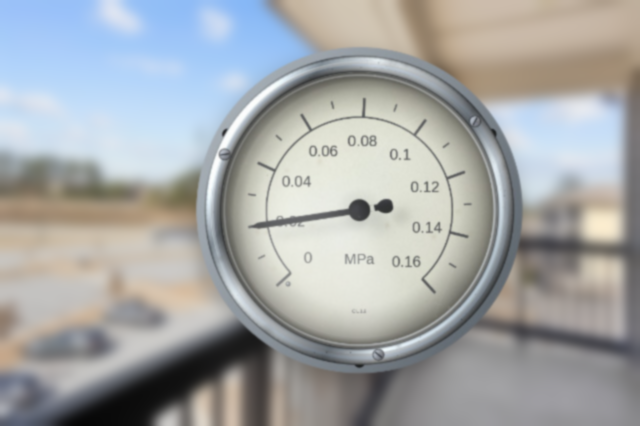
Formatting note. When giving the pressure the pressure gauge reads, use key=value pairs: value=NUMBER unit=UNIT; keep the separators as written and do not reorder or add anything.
value=0.02 unit=MPa
